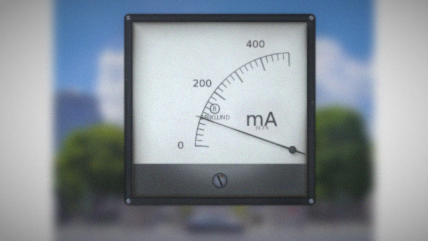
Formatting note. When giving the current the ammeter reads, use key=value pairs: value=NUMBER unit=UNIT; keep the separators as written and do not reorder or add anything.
value=100 unit=mA
